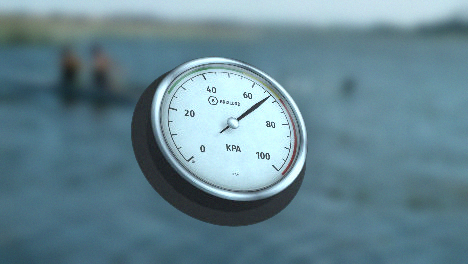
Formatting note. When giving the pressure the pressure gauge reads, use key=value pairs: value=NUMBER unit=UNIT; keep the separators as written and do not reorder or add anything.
value=67.5 unit=kPa
